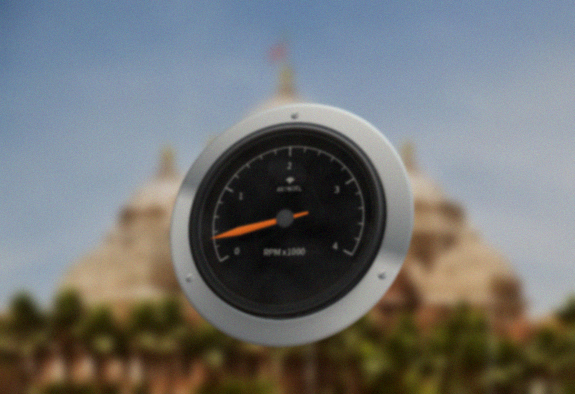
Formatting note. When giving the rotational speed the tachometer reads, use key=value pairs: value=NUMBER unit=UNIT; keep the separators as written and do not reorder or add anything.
value=300 unit=rpm
